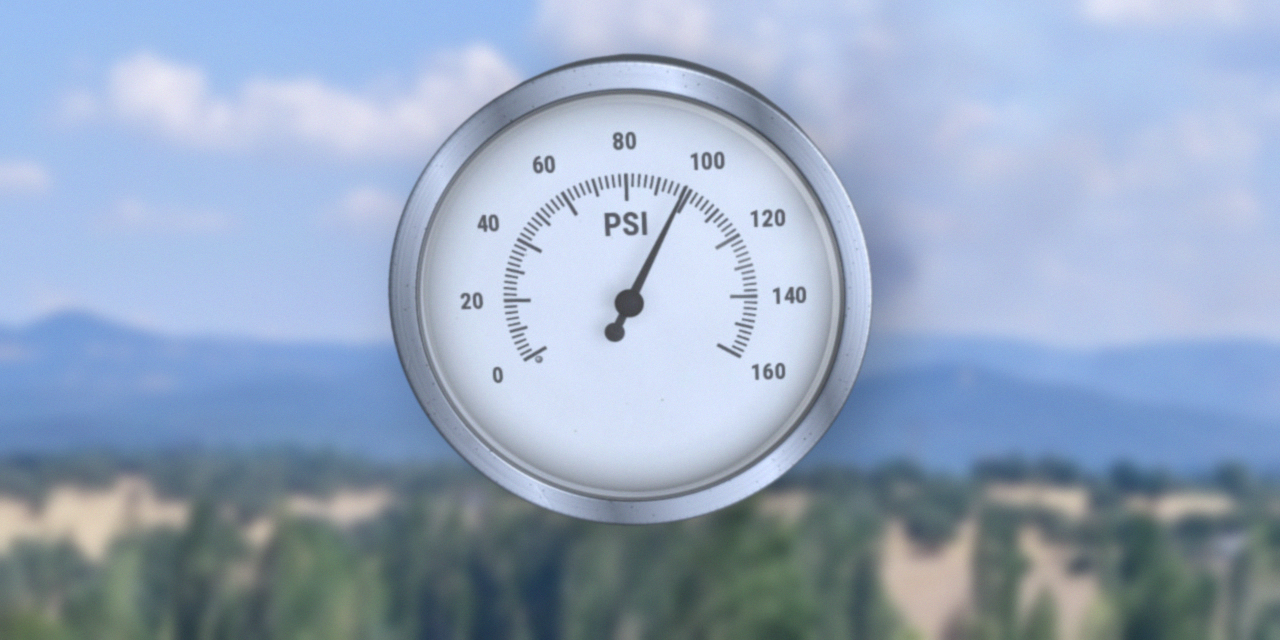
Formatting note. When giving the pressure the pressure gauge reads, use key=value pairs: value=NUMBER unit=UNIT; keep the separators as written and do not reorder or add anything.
value=98 unit=psi
